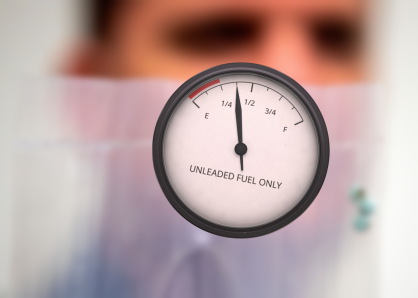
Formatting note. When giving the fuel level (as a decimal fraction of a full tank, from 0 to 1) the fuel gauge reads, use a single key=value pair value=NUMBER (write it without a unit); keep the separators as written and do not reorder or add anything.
value=0.375
